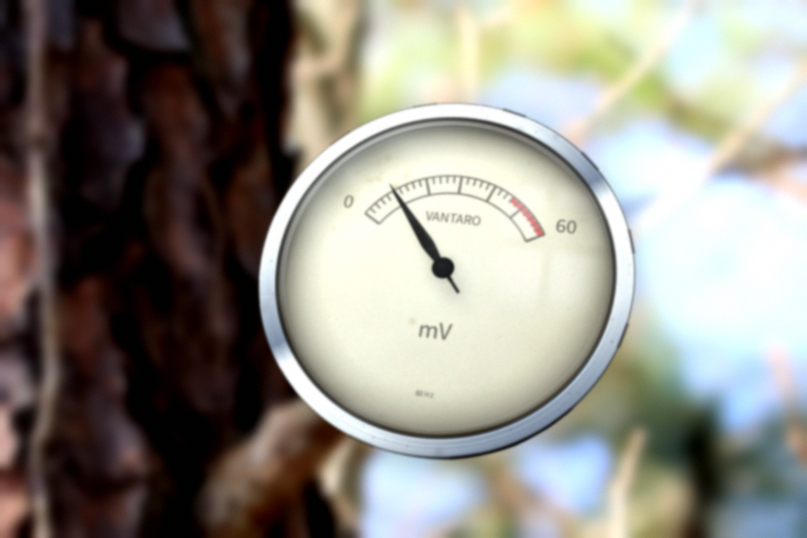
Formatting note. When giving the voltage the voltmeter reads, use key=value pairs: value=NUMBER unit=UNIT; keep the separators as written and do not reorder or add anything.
value=10 unit=mV
